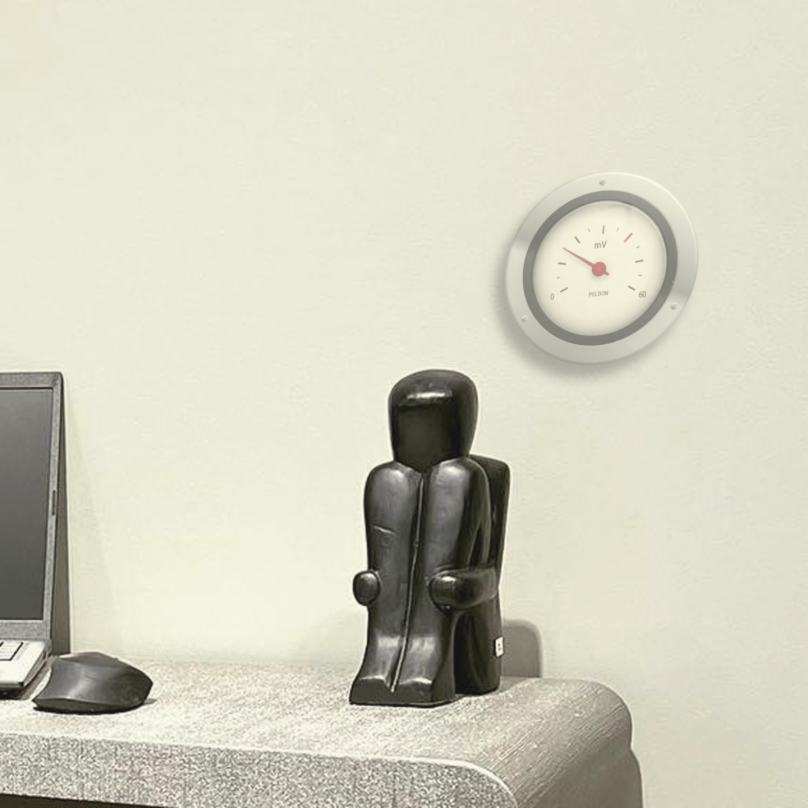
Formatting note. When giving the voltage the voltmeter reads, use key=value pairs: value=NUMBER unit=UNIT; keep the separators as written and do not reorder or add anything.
value=15 unit=mV
